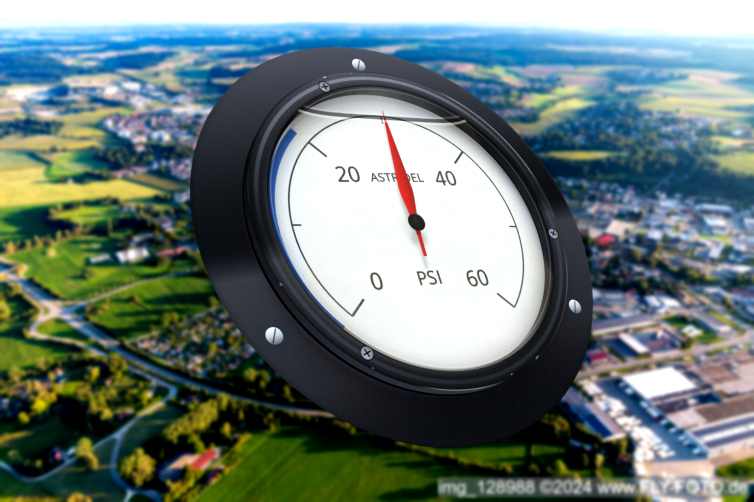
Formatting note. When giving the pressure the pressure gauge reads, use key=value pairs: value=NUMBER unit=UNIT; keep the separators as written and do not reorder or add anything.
value=30 unit=psi
